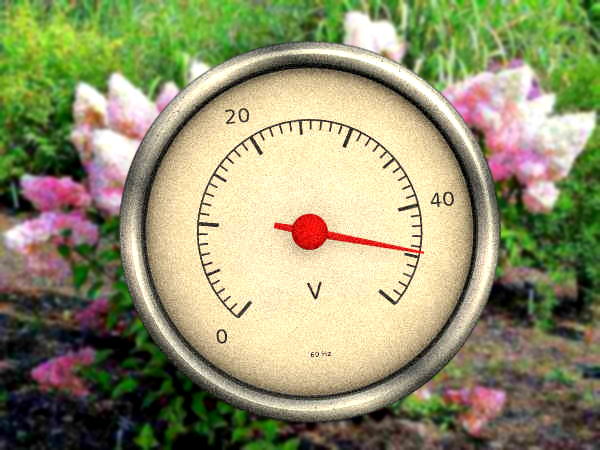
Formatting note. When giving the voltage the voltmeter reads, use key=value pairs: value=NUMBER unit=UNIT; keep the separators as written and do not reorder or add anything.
value=44.5 unit=V
